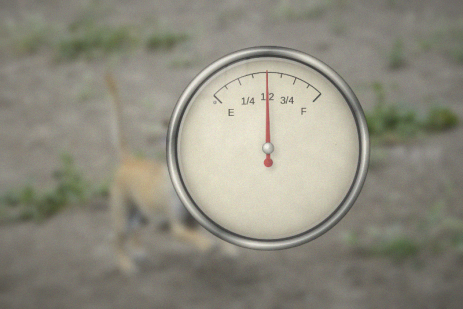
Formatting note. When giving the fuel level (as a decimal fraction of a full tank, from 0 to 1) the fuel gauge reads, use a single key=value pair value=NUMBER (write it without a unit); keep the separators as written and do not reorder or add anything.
value=0.5
